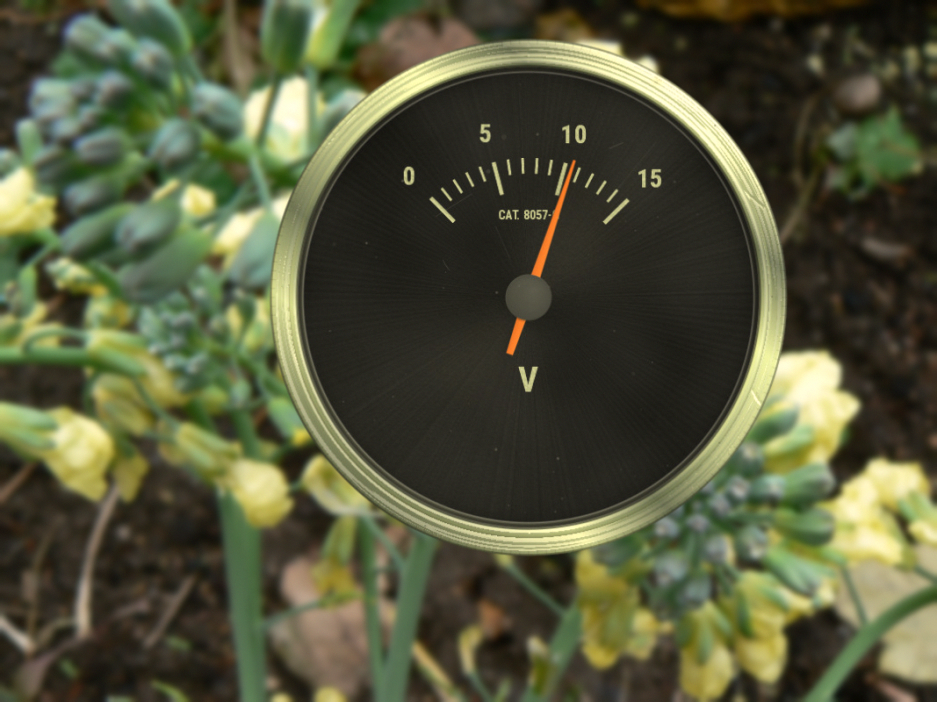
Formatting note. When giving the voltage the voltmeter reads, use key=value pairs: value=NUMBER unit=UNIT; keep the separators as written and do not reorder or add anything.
value=10.5 unit=V
